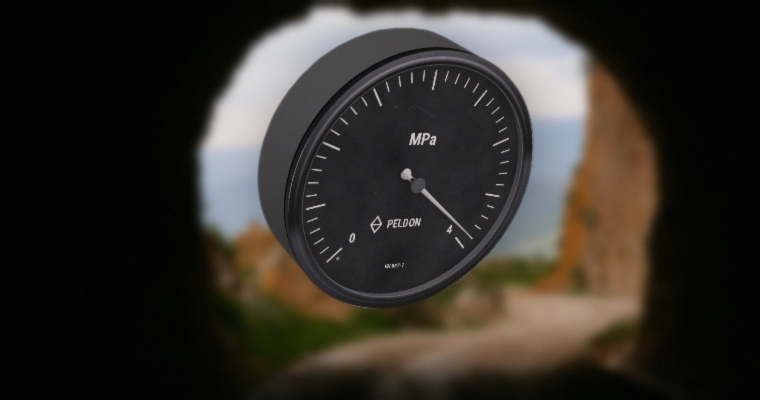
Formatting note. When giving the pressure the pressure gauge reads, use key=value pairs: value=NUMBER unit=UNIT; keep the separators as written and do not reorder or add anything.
value=3.9 unit=MPa
